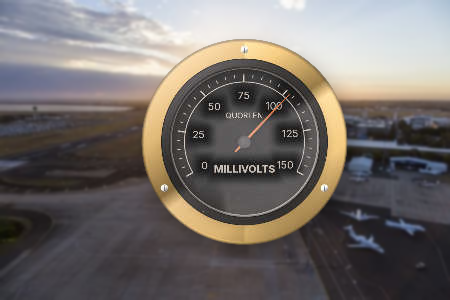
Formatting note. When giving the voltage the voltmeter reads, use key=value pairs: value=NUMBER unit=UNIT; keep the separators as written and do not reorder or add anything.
value=102.5 unit=mV
